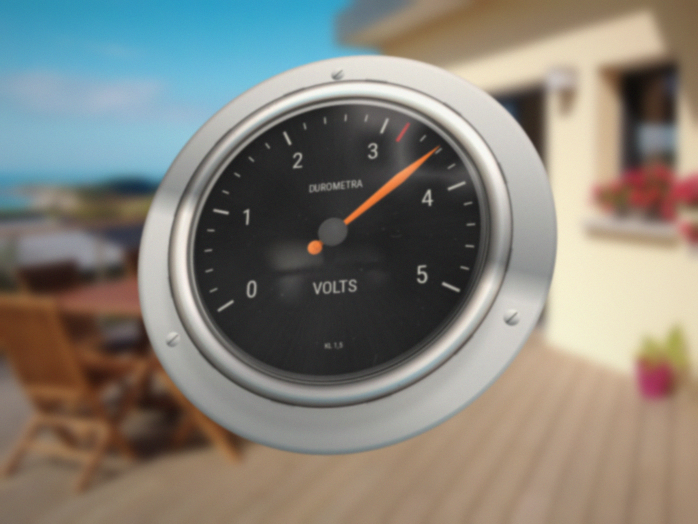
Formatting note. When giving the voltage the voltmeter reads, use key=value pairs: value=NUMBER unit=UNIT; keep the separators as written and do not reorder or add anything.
value=3.6 unit=V
